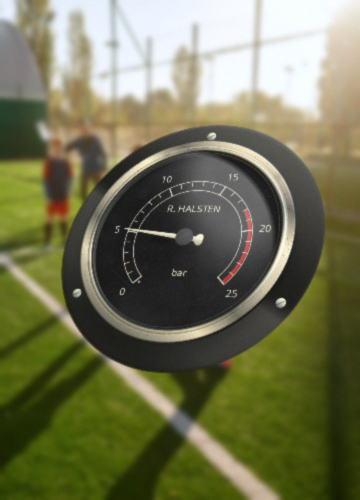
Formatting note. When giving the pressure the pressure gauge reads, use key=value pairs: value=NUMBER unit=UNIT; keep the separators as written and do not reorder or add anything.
value=5 unit=bar
